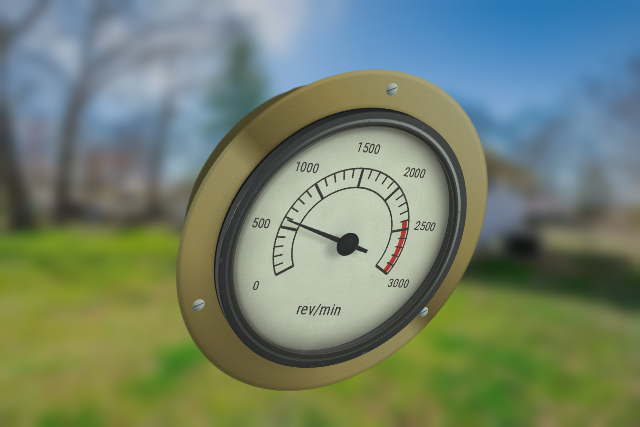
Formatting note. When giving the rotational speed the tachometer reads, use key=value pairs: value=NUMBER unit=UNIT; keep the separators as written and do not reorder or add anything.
value=600 unit=rpm
